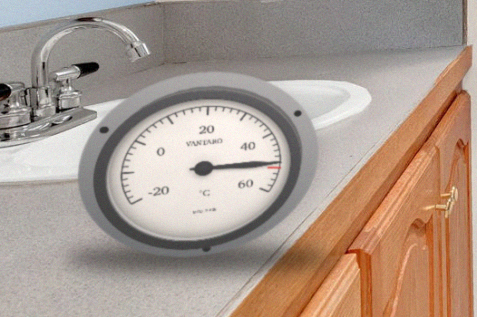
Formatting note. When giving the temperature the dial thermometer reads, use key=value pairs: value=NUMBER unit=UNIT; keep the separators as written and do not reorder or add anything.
value=50 unit=°C
